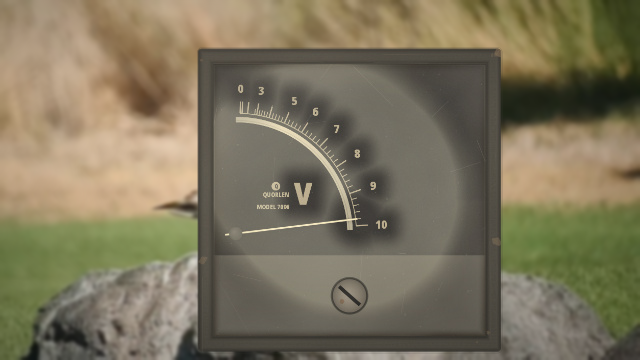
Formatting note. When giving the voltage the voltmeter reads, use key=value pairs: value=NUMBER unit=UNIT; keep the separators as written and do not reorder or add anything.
value=9.8 unit=V
